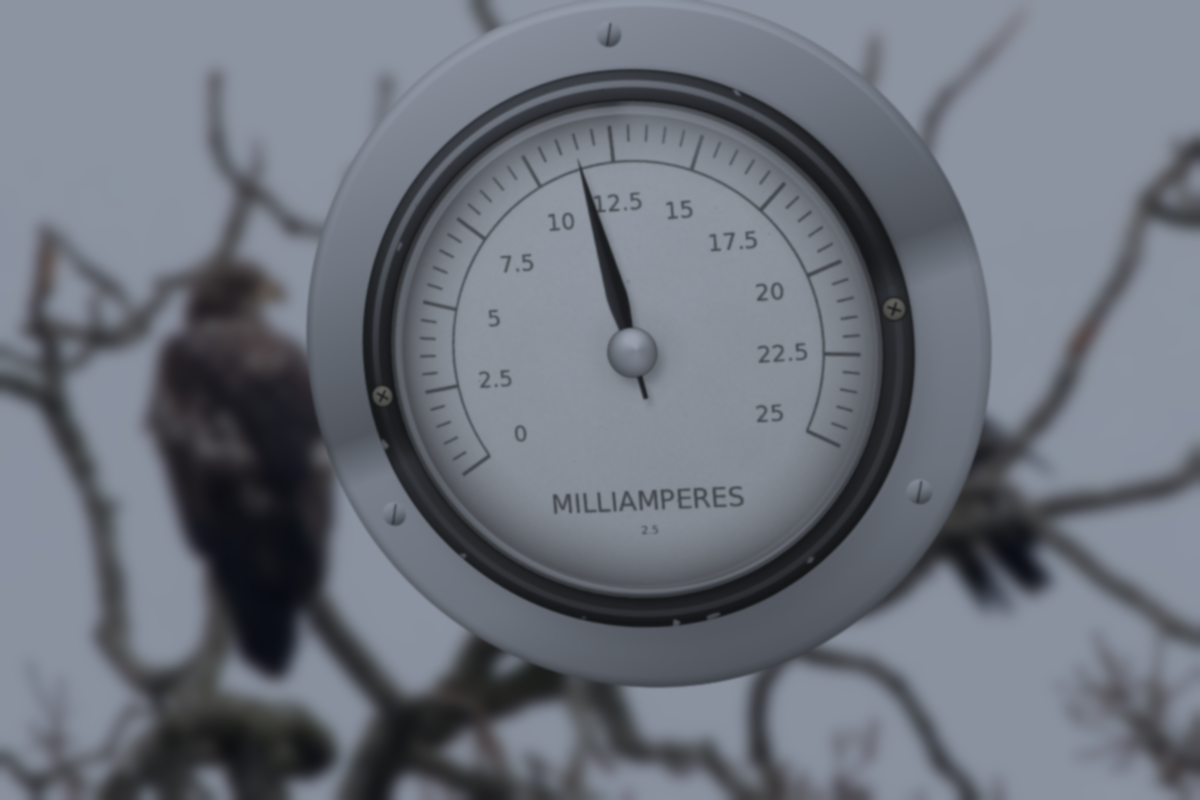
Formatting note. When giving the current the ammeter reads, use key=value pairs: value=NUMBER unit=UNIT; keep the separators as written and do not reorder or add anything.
value=11.5 unit=mA
